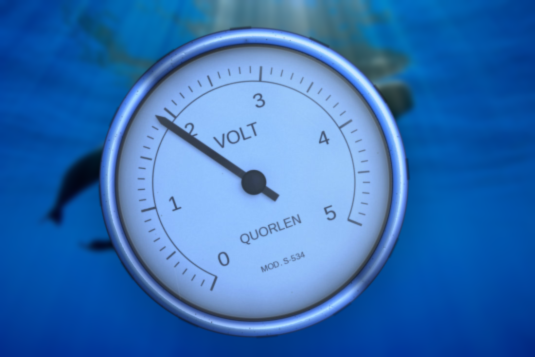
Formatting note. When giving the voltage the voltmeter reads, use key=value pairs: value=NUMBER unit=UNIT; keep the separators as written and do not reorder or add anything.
value=1.9 unit=V
